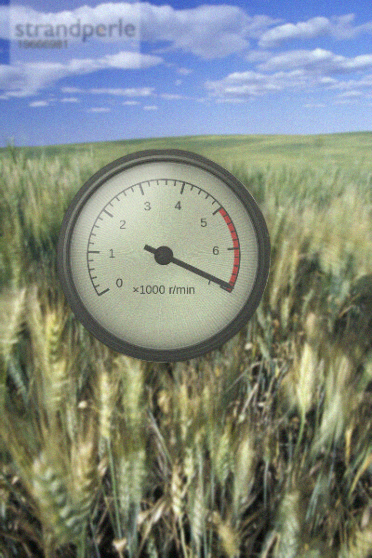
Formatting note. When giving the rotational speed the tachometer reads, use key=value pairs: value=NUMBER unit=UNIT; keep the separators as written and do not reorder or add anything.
value=6900 unit=rpm
